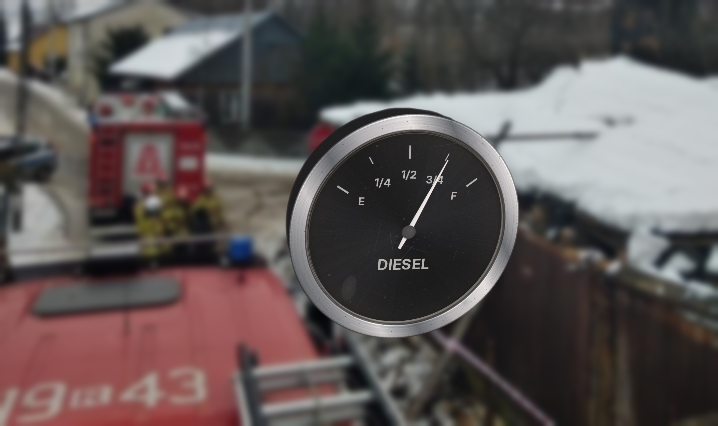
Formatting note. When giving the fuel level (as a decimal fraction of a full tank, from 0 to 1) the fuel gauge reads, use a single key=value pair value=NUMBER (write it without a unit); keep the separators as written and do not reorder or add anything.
value=0.75
